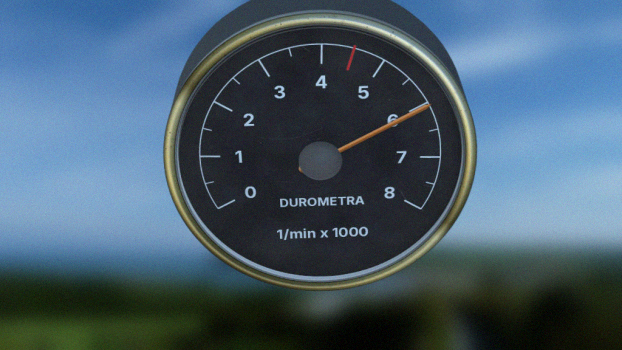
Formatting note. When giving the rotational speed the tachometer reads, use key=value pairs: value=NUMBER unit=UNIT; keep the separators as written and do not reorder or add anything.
value=6000 unit=rpm
